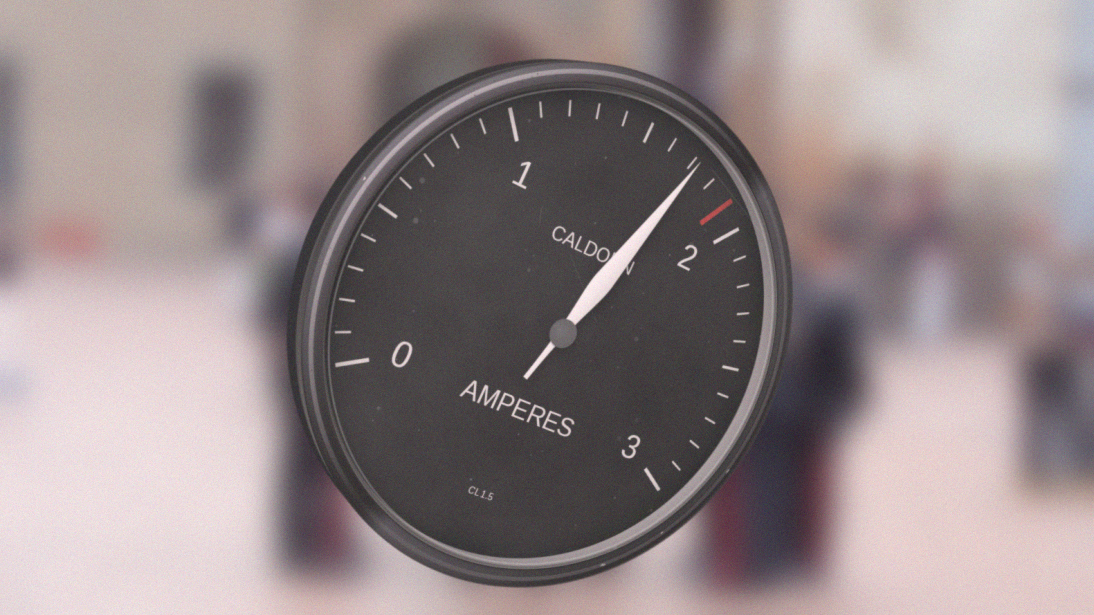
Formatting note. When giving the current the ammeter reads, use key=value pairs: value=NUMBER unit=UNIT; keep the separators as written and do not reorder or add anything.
value=1.7 unit=A
